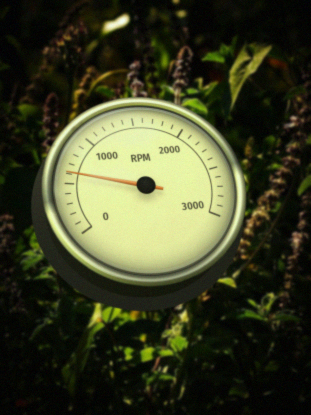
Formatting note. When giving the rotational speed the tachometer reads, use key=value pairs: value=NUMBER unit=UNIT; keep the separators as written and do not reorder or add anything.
value=600 unit=rpm
